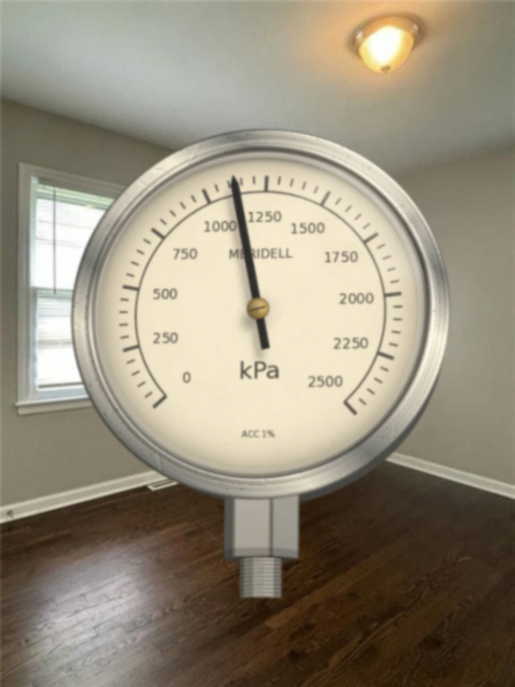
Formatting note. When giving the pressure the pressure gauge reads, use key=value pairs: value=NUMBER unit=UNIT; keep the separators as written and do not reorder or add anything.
value=1125 unit=kPa
